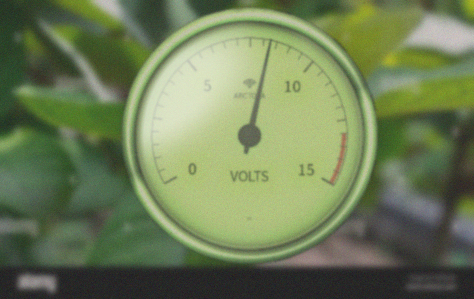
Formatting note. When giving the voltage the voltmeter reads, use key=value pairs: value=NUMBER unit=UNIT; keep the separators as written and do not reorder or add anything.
value=8.25 unit=V
